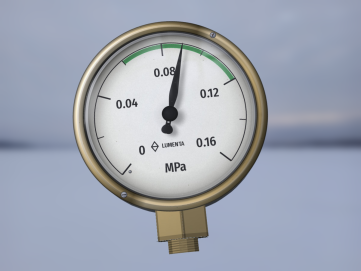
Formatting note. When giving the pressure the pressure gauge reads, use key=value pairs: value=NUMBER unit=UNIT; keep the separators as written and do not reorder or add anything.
value=0.09 unit=MPa
